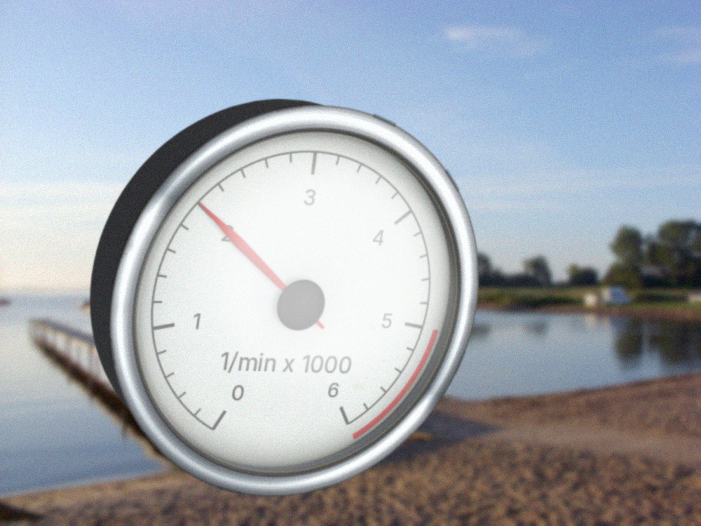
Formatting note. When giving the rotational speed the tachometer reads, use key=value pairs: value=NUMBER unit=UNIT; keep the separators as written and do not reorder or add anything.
value=2000 unit=rpm
